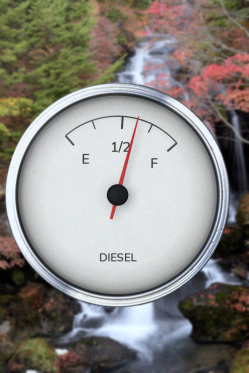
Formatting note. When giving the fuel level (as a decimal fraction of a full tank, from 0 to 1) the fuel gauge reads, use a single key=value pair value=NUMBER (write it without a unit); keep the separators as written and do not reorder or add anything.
value=0.625
